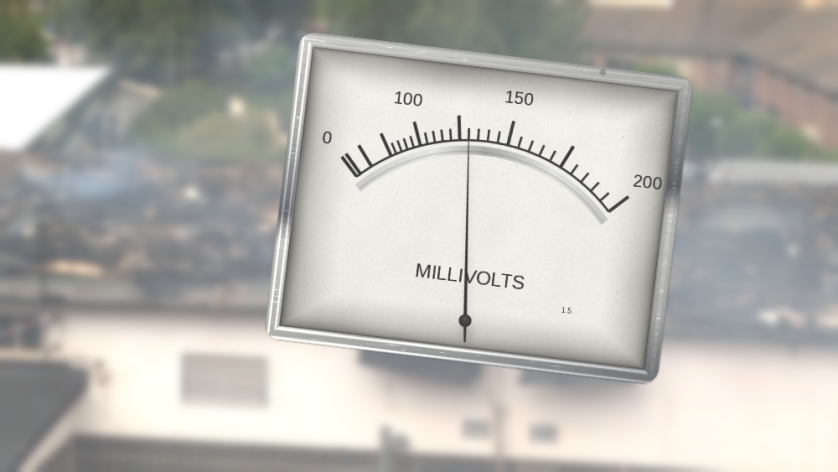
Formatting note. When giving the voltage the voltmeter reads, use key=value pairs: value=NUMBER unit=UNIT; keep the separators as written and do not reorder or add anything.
value=130 unit=mV
